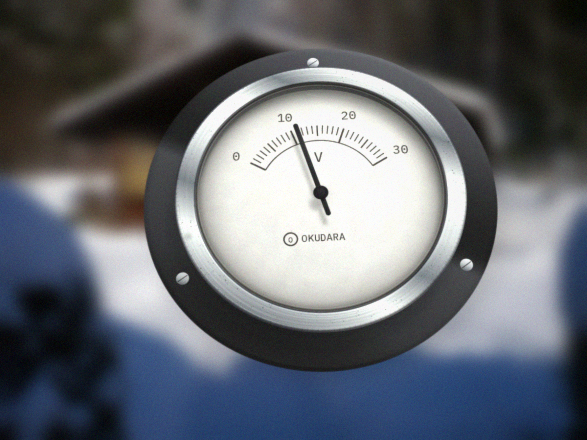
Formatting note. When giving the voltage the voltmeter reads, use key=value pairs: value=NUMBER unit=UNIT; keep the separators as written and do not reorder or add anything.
value=11 unit=V
